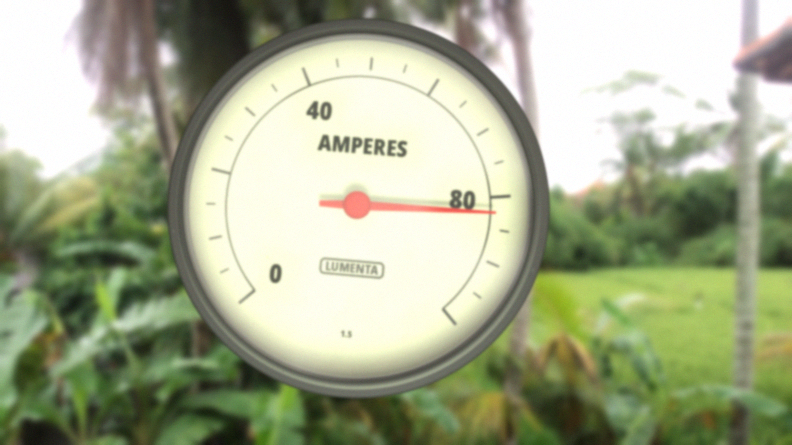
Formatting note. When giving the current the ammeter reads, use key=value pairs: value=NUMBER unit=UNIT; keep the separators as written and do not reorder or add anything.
value=82.5 unit=A
